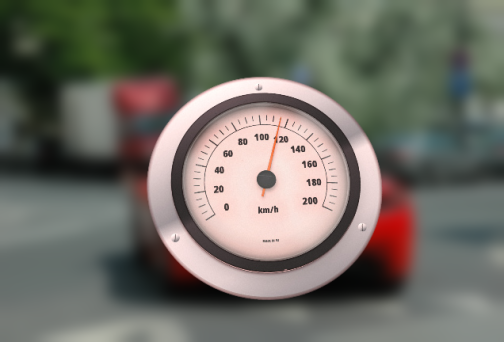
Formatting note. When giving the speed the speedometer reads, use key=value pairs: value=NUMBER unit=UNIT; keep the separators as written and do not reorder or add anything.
value=115 unit=km/h
